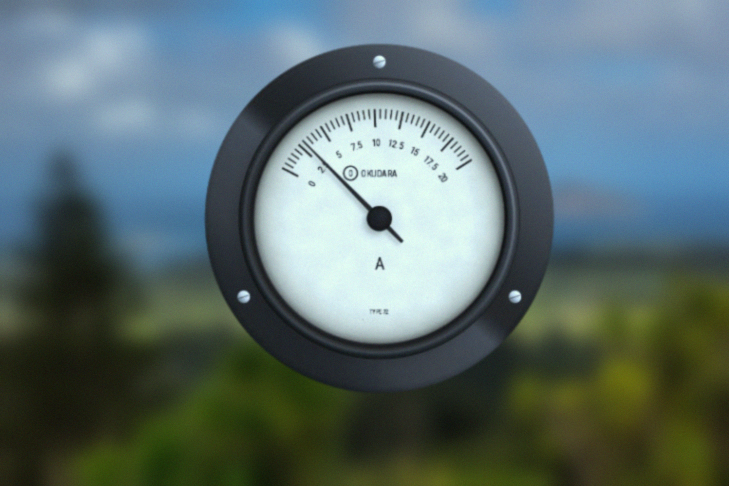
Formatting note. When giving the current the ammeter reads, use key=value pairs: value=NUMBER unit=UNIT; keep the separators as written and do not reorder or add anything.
value=3 unit=A
